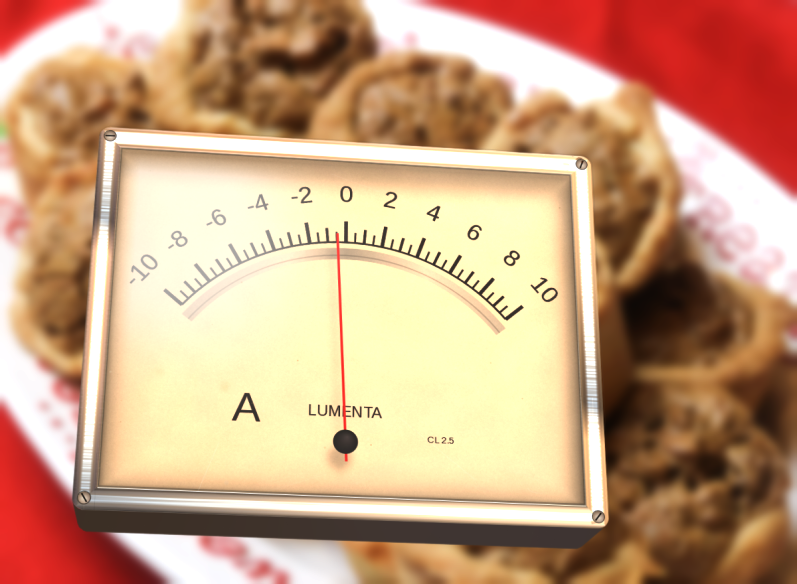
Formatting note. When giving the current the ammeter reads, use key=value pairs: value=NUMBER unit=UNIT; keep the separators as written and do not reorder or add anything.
value=-0.5 unit=A
